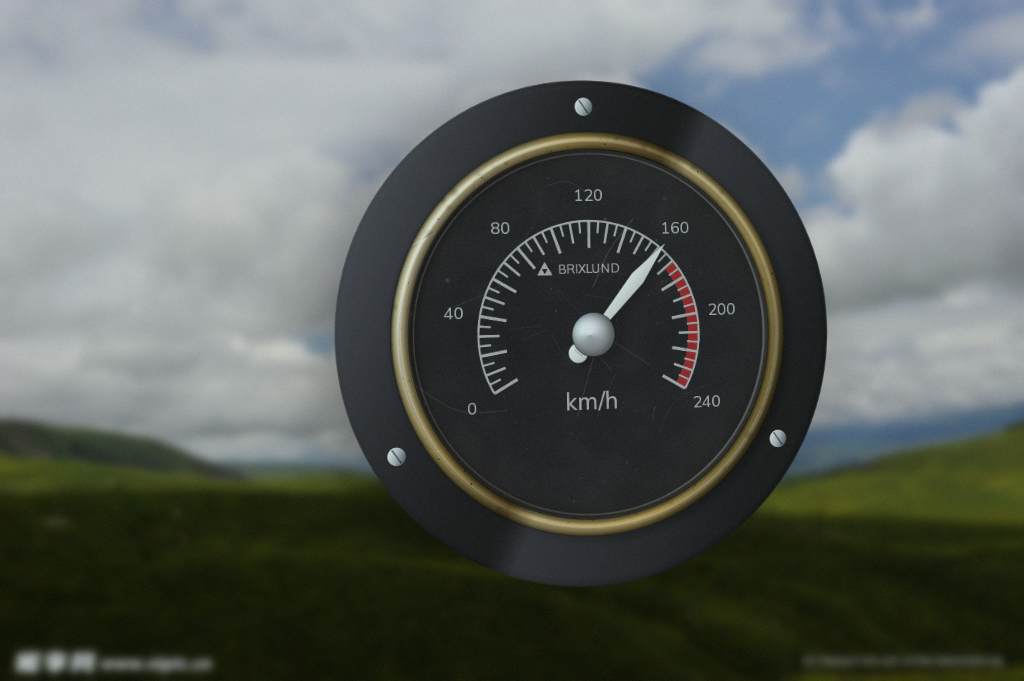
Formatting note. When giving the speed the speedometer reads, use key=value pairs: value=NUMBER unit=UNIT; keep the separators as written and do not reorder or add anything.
value=160 unit=km/h
